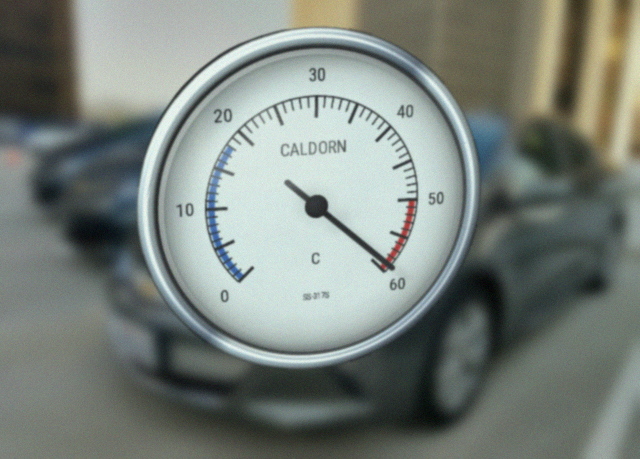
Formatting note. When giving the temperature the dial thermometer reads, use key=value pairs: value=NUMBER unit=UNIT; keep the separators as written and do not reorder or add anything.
value=59 unit=°C
